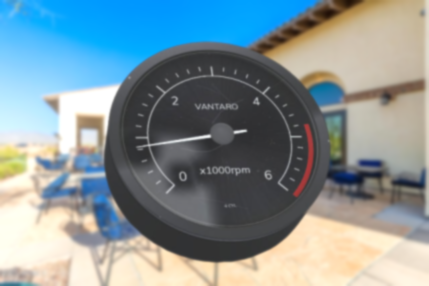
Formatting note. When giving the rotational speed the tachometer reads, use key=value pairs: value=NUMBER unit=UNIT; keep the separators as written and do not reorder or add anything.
value=800 unit=rpm
